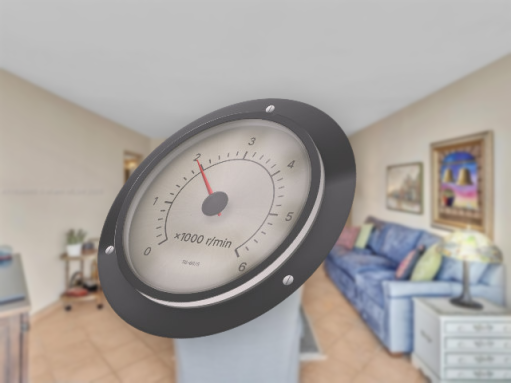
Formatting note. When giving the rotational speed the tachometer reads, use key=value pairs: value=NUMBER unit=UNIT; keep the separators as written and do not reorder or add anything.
value=2000 unit=rpm
